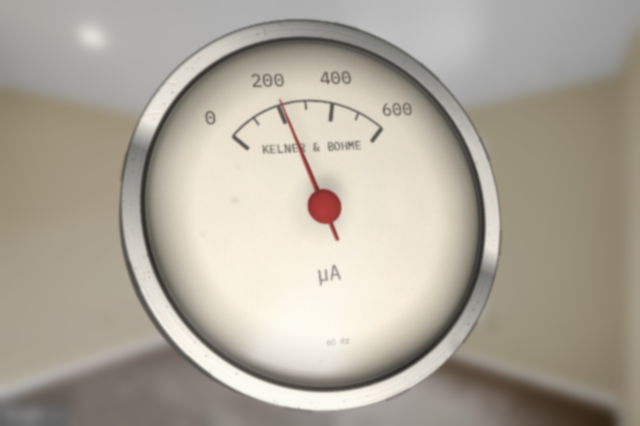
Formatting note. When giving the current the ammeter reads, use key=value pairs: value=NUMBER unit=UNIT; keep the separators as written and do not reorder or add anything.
value=200 unit=µA
